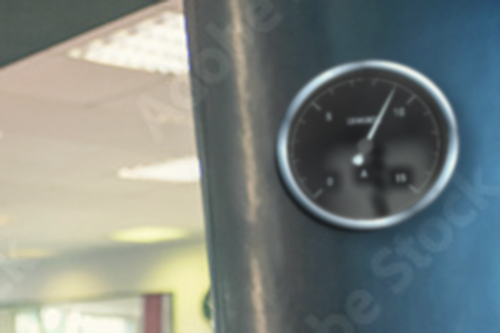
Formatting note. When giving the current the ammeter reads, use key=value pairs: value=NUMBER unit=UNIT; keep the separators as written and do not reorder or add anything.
value=9 unit=A
